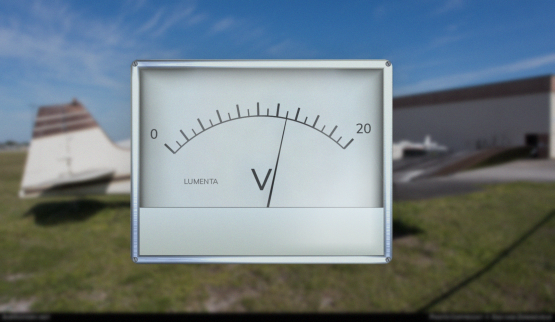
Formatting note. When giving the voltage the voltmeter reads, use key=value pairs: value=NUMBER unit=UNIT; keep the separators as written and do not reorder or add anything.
value=13 unit=V
